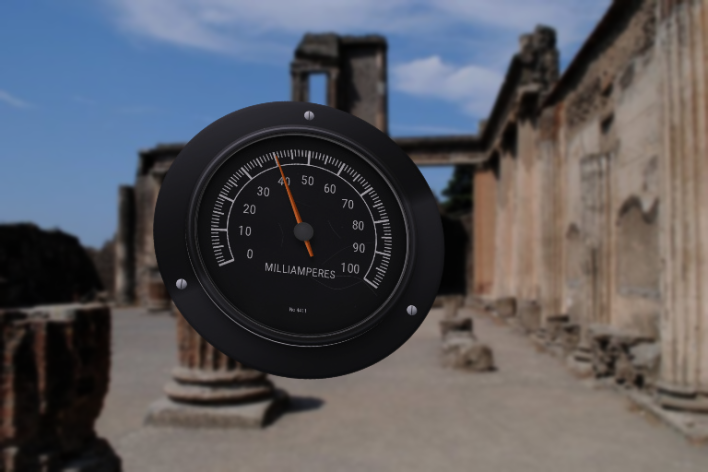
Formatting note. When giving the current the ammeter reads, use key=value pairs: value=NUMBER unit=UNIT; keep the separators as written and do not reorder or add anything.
value=40 unit=mA
